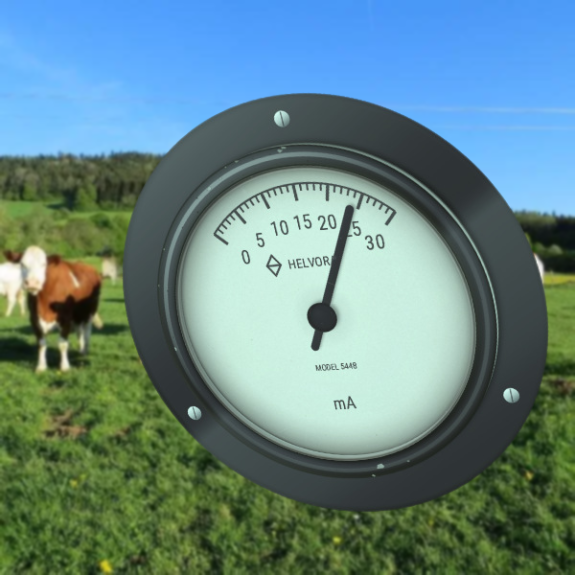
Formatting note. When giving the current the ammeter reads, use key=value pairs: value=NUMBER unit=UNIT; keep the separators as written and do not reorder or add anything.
value=24 unit=mA
